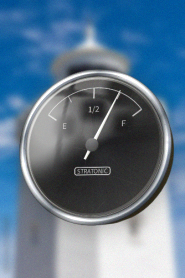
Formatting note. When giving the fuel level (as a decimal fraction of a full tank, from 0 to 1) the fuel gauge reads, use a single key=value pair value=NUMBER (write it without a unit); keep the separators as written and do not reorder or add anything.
value=0.75
